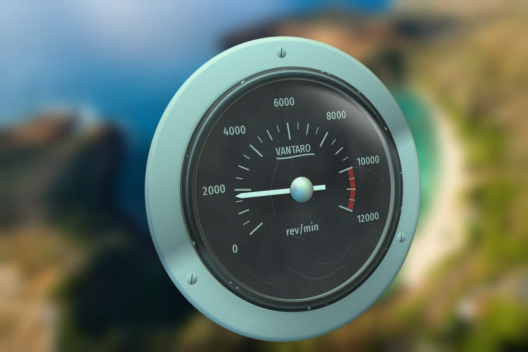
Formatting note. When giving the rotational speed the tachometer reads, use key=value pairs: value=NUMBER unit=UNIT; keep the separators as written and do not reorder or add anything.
value=1750 unit=rpm
